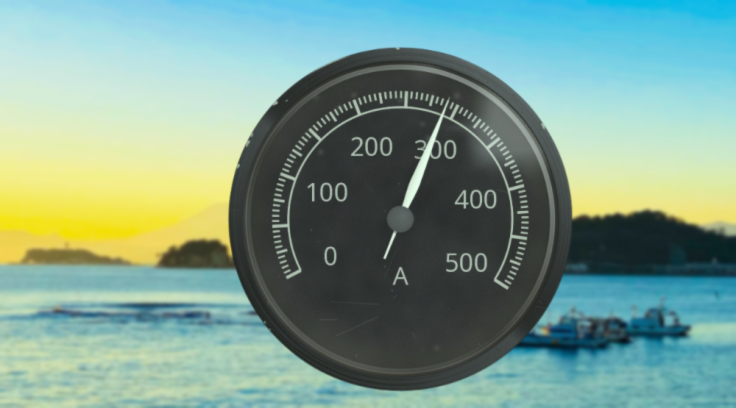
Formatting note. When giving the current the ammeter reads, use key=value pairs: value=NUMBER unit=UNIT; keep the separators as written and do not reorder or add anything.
value=290 unit=A
